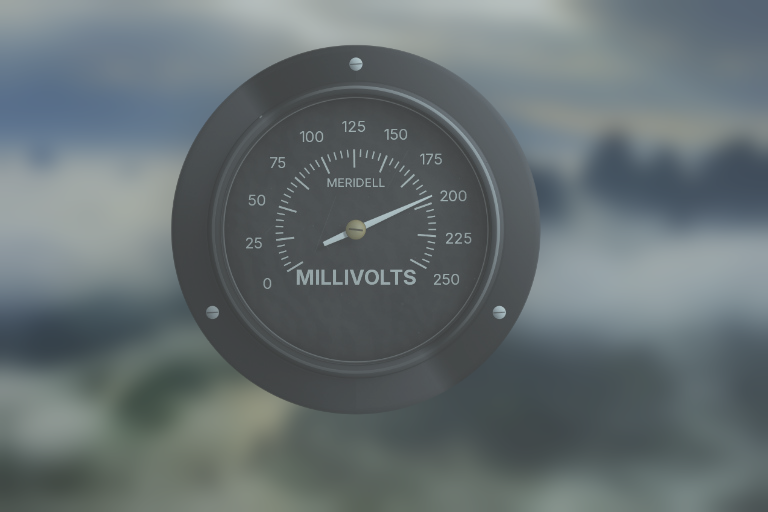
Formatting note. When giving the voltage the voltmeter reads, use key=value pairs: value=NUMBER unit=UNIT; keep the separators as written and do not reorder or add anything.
value=195 unit=mV
